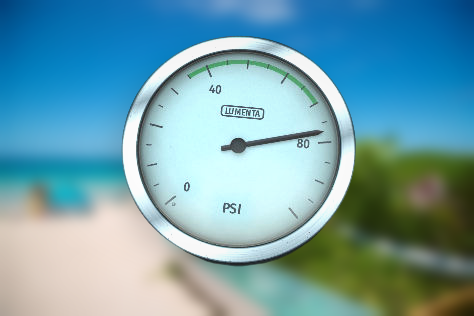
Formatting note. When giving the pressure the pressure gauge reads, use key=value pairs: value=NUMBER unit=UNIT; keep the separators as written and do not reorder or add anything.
value=77.5 unit=psi
